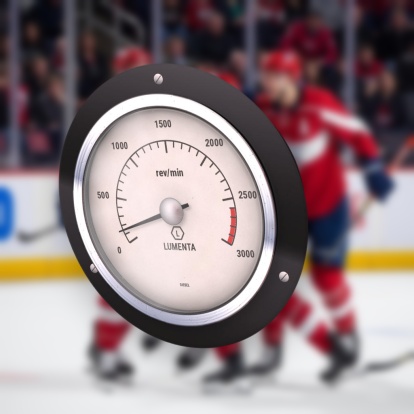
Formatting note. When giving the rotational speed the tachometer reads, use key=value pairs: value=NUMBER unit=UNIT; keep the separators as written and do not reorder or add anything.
value=150 unit=rpm
